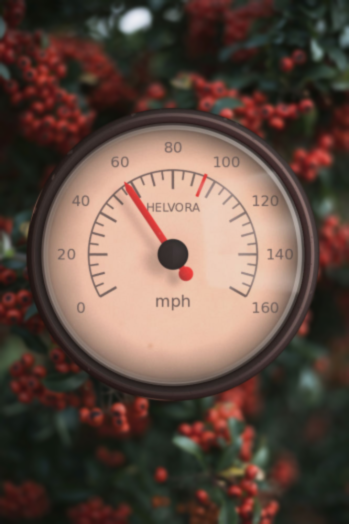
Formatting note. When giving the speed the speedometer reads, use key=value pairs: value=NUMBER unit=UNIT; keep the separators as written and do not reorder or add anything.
value=57.5 unit=mph
